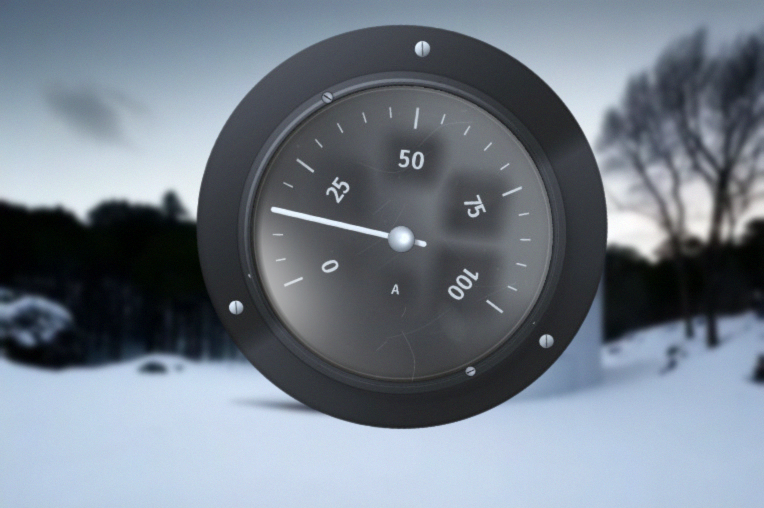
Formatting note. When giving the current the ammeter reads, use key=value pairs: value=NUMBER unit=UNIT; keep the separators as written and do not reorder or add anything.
value=15 unit=A
